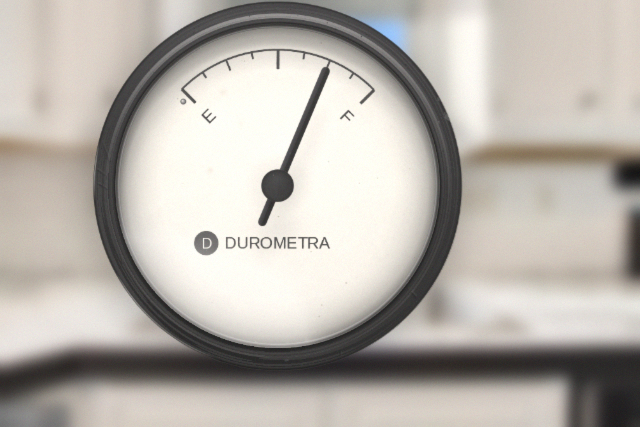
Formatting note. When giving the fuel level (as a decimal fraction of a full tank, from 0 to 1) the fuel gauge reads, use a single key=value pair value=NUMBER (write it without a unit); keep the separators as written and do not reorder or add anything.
value=0.75
